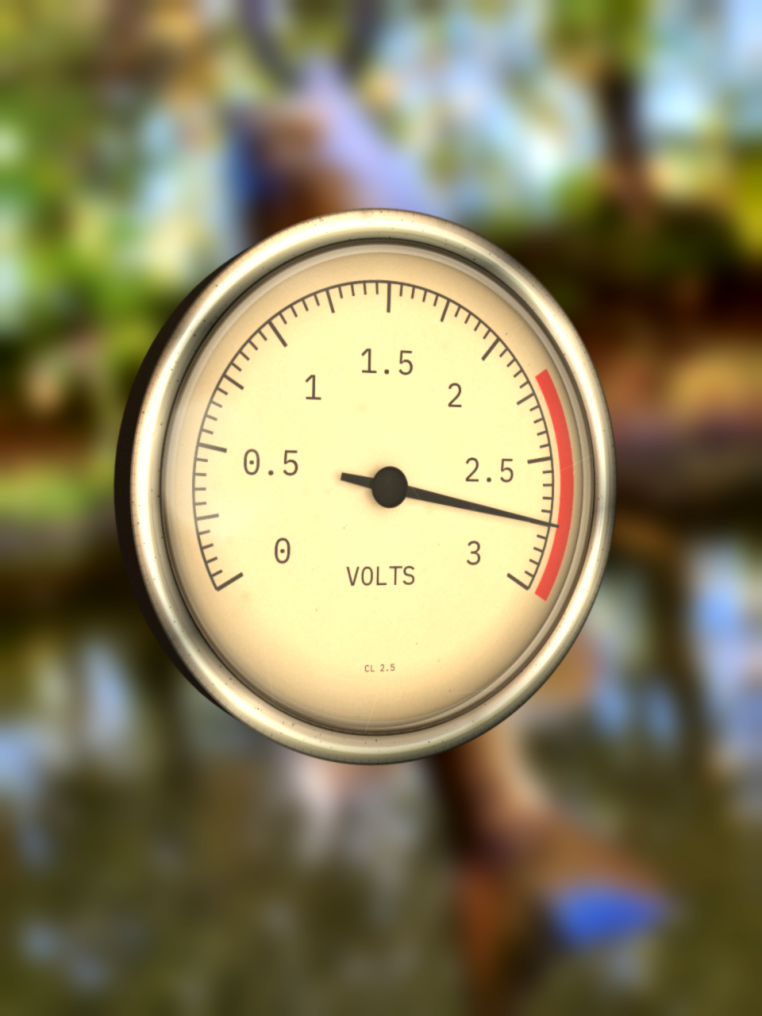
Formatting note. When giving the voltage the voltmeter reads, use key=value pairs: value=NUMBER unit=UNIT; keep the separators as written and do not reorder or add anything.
value=2.75 unit=V
